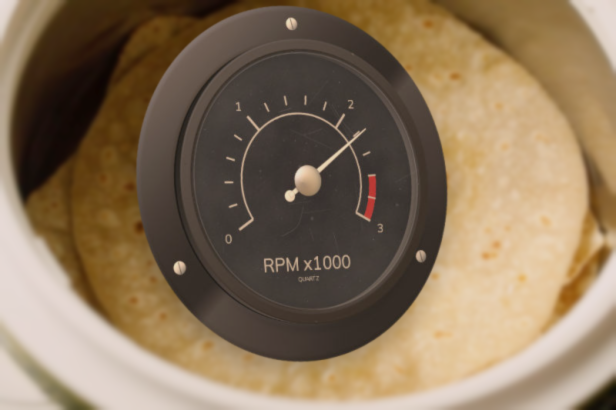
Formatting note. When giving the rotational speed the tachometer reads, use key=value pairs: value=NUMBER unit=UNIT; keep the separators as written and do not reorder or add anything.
value=2200 unit=rpm
